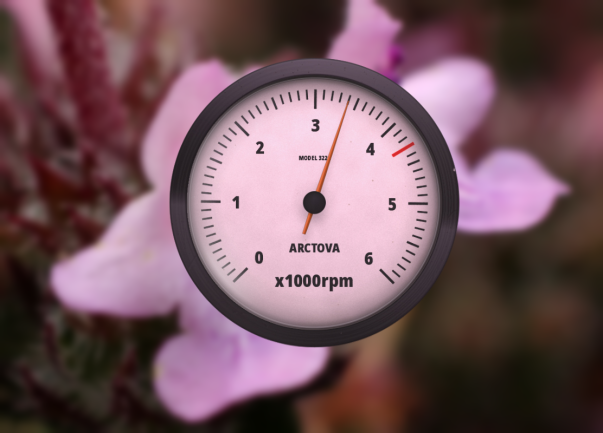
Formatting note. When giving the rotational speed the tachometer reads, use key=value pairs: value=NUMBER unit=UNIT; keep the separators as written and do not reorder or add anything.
value=3400 unit=rpm
